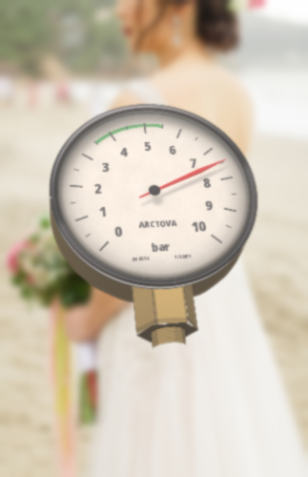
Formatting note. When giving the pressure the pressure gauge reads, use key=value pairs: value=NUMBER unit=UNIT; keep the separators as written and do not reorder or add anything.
value=7.5 unit=bar
